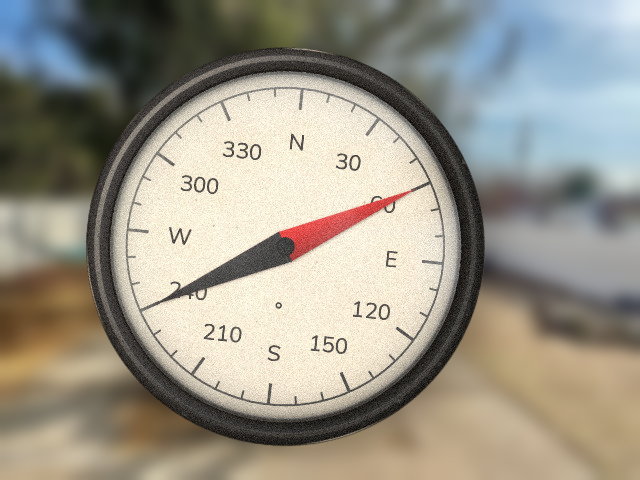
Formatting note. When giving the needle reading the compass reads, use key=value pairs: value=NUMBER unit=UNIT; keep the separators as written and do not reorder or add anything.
value=60 unit=°
